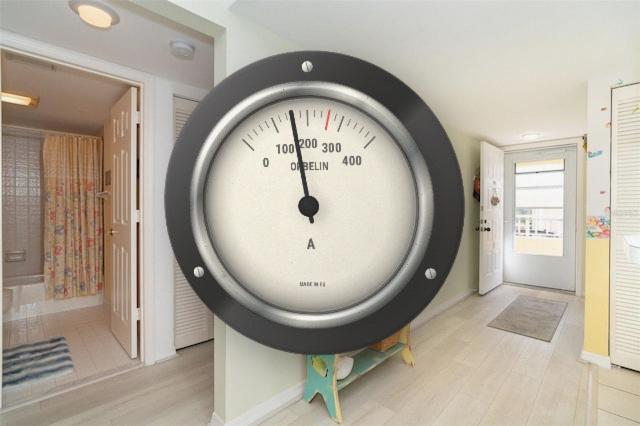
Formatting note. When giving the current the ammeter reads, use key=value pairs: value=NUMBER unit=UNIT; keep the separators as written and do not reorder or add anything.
value=160 unit=A
